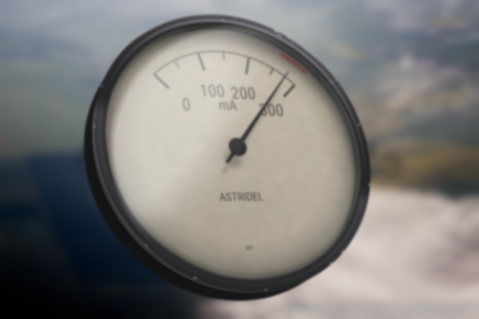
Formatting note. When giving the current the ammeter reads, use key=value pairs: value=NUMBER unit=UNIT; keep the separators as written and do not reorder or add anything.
value=275 unit=mA
